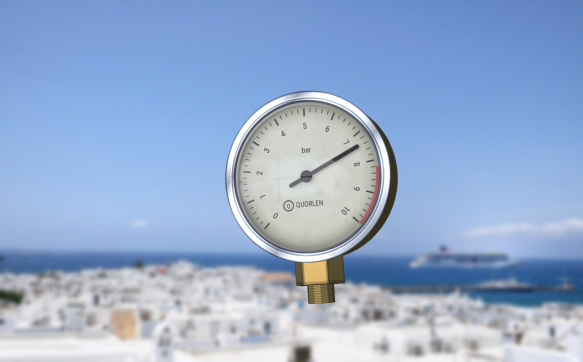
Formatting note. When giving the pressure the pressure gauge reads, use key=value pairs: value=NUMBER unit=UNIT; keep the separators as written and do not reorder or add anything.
value=7.4 unit=bar
